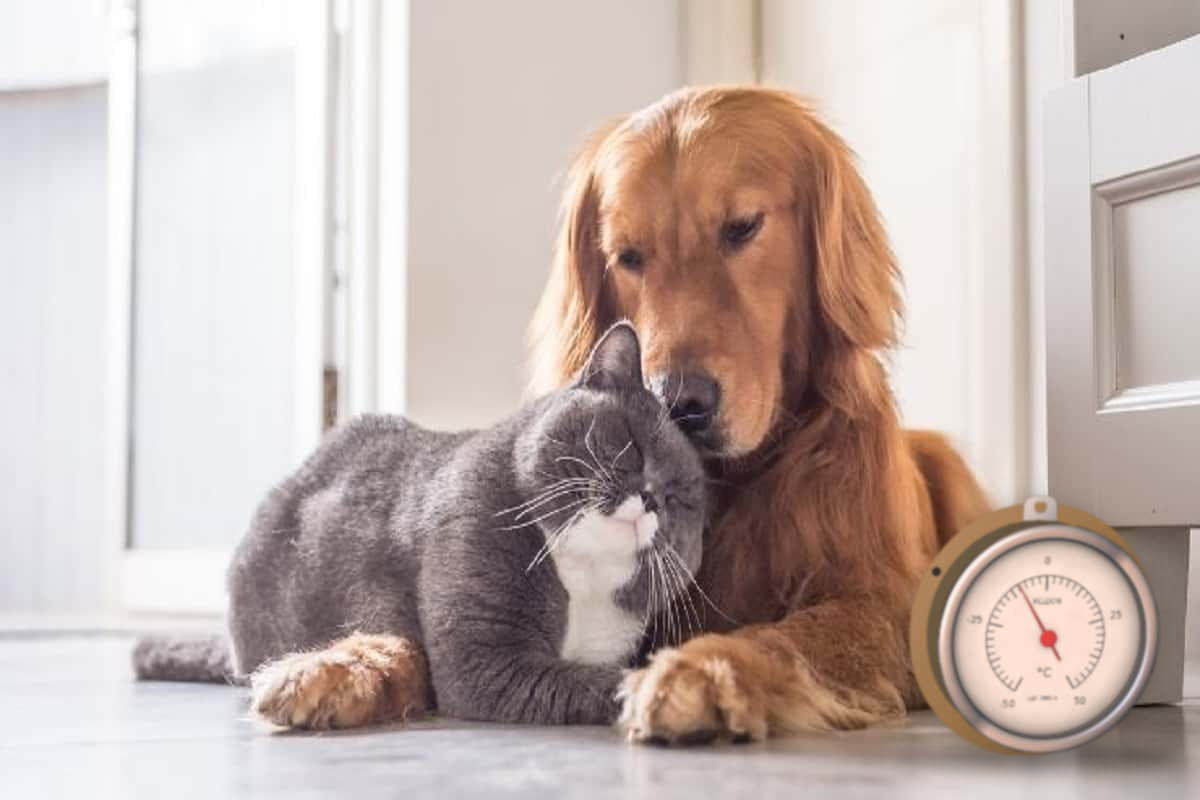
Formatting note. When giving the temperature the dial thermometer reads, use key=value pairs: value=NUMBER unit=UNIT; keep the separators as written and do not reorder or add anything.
value=-10 unit=°C
